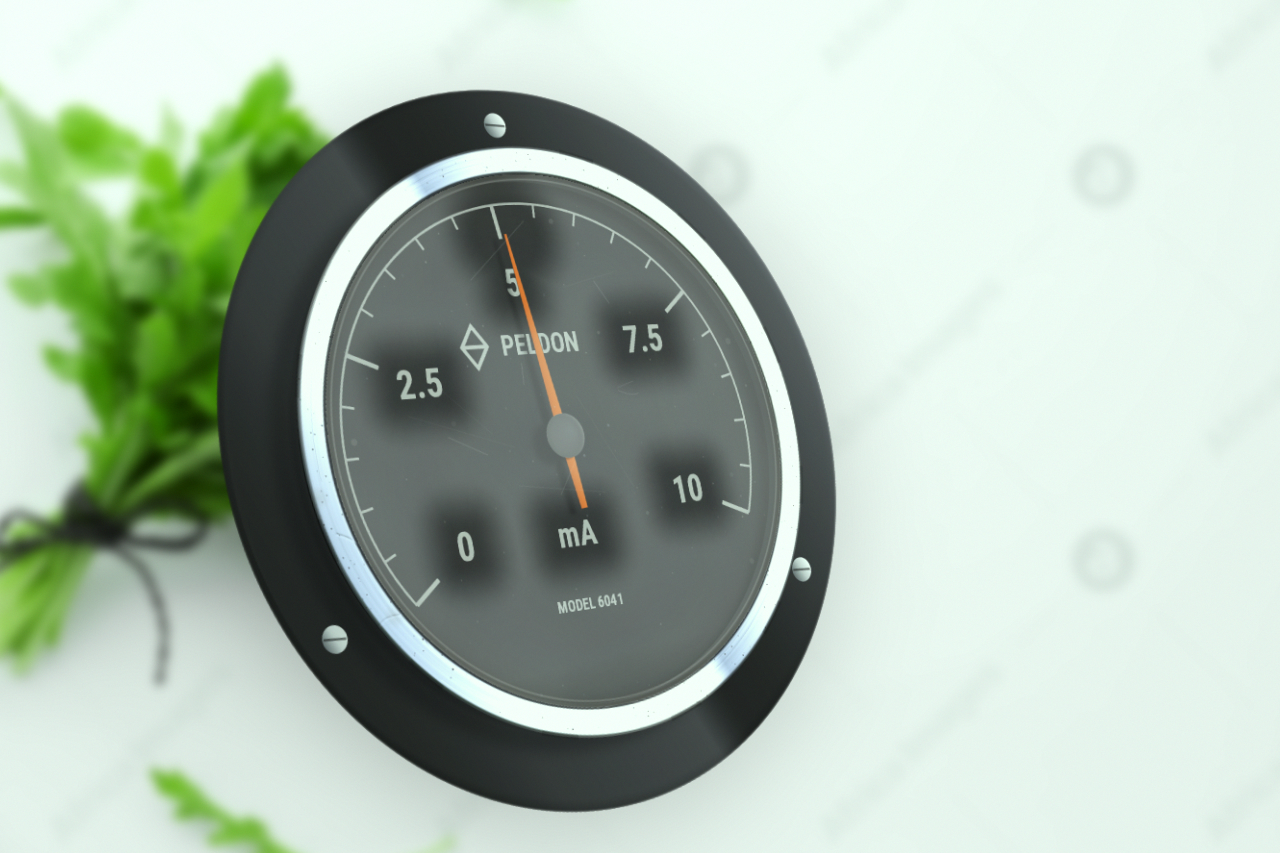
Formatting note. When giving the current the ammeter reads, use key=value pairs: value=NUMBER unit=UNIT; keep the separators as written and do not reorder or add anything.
value=5 unit=mA
